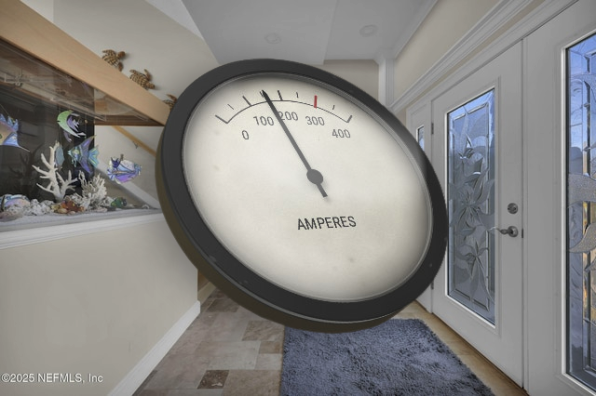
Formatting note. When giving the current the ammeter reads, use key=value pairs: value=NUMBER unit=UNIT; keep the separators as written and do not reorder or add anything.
value=150 unit=A
